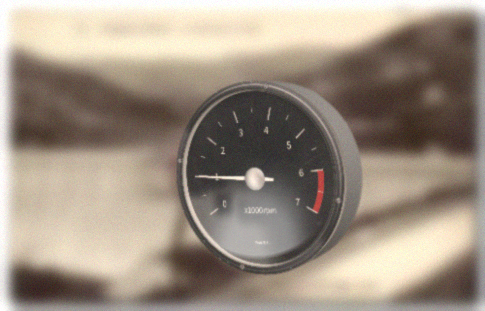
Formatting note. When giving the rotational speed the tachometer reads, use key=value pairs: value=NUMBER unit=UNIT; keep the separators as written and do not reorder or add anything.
value=1000 unit=rpm
